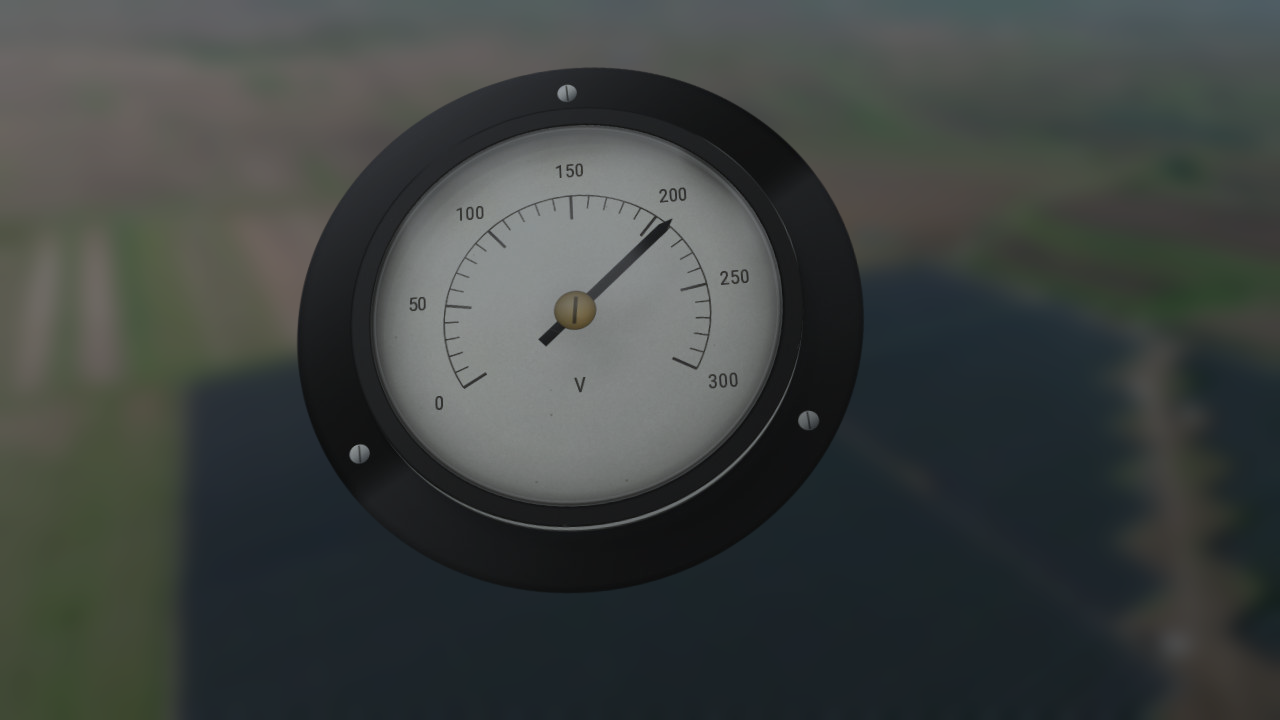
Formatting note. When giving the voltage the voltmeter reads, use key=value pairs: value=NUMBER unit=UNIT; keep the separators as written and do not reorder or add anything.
value=210 unit=V
